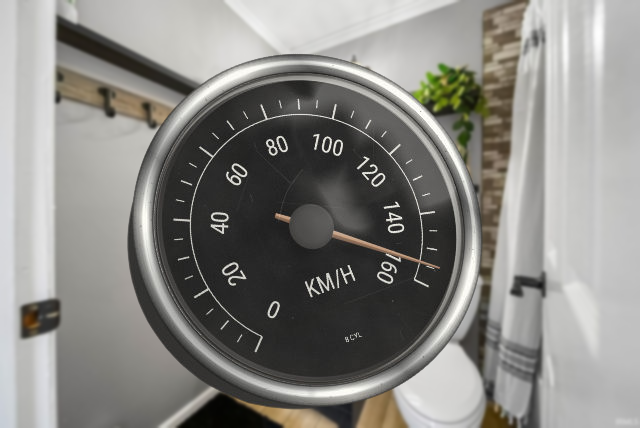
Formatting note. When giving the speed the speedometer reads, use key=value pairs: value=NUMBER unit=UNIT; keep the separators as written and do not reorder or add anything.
value=155 unit=km/h
